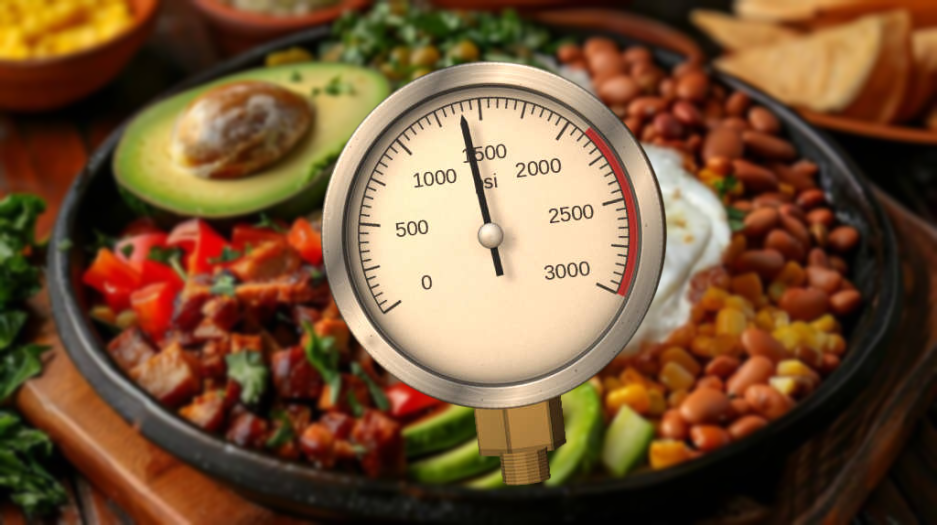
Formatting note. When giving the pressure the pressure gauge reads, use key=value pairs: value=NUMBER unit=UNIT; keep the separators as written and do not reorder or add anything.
value=1400 unit=psi
